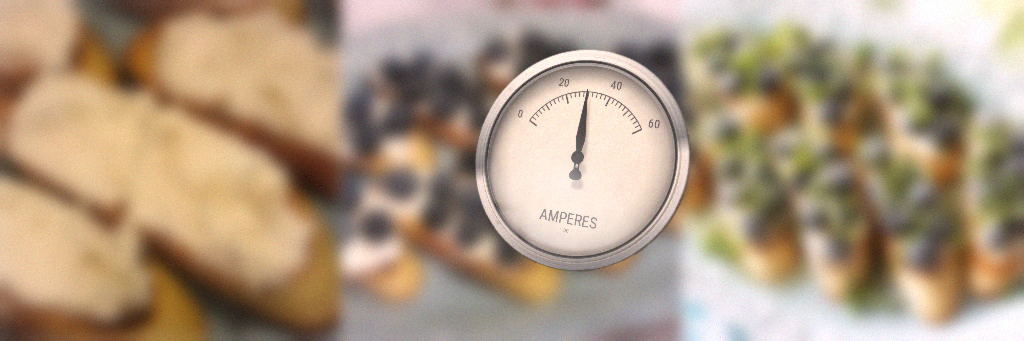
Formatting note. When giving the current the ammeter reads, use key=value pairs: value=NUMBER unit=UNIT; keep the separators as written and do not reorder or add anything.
value=30 unit=A
